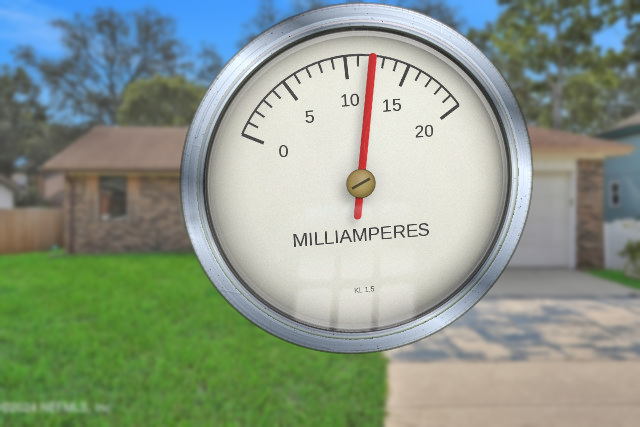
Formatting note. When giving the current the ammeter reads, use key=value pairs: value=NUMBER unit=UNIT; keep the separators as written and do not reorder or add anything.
value=12 unit=mA
